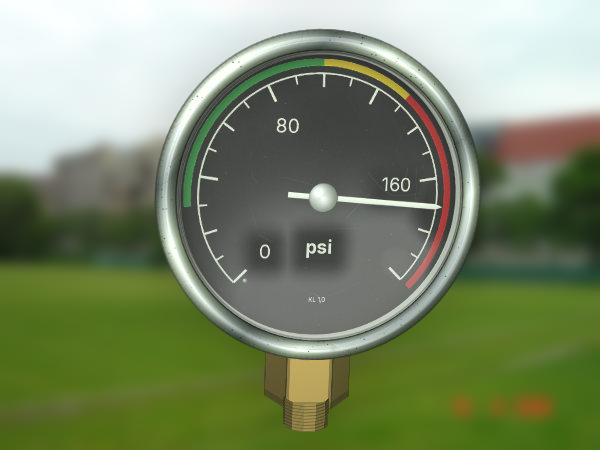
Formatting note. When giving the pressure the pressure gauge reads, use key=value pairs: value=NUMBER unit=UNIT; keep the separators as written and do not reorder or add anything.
value=170 unit=psi
